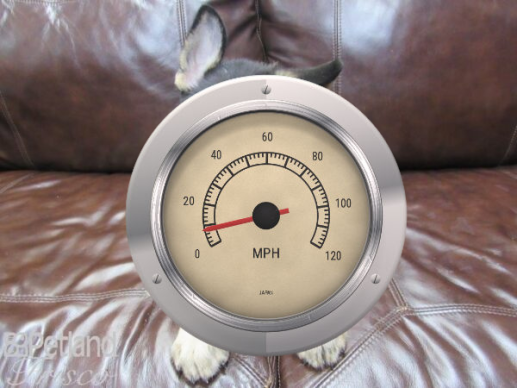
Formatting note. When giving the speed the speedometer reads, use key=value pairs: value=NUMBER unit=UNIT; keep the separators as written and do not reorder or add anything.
value=8 unit=mph
